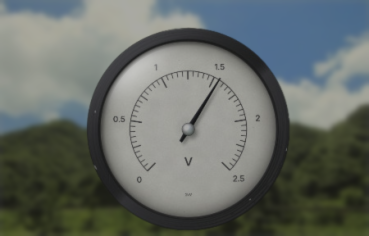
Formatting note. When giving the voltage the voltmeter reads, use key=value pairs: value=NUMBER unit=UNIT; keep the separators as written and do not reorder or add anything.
value=1.55 unit=V
